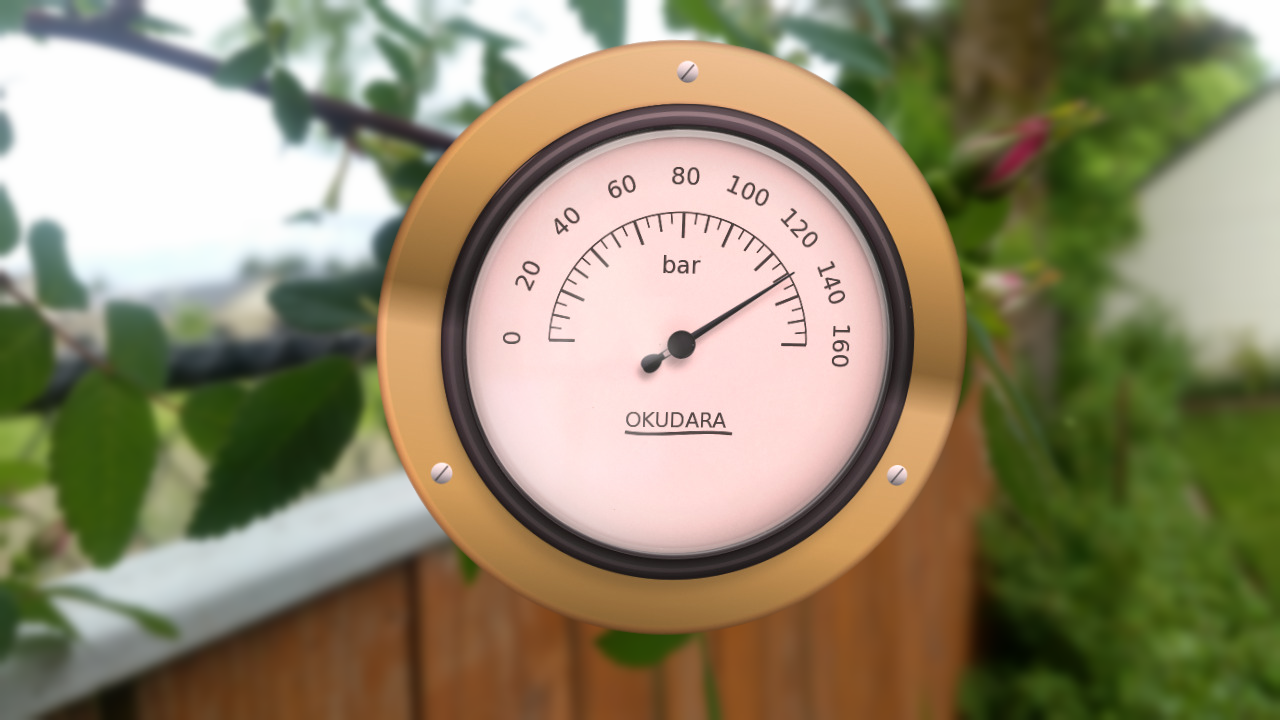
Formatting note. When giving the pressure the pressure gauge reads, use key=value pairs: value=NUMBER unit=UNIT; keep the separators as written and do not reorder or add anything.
value=130 unit=bar
